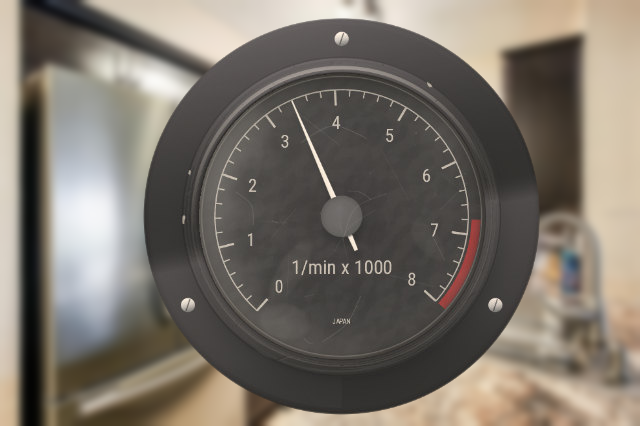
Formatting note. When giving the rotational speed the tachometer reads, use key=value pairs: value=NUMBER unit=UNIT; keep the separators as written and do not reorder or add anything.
value=3400 unit=rpm
